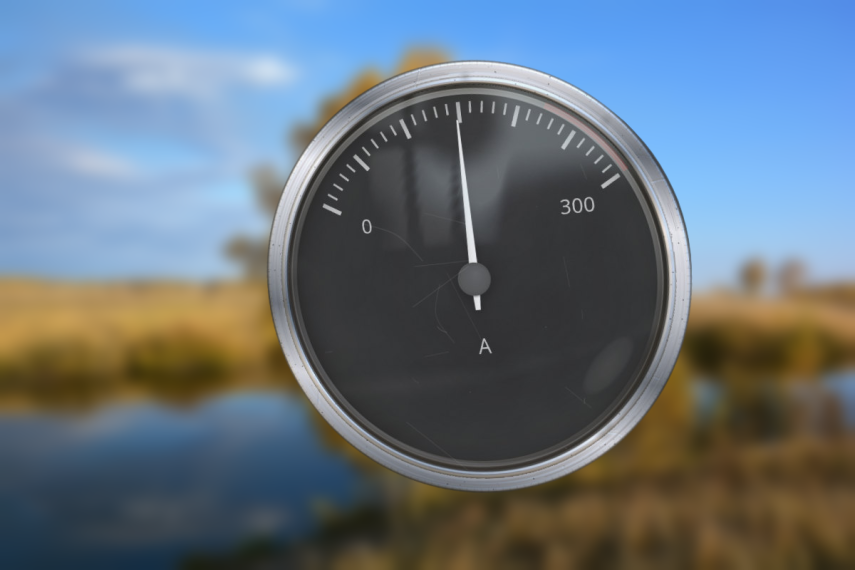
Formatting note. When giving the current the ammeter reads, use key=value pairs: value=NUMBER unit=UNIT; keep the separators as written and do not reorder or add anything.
value=150 unit=A
